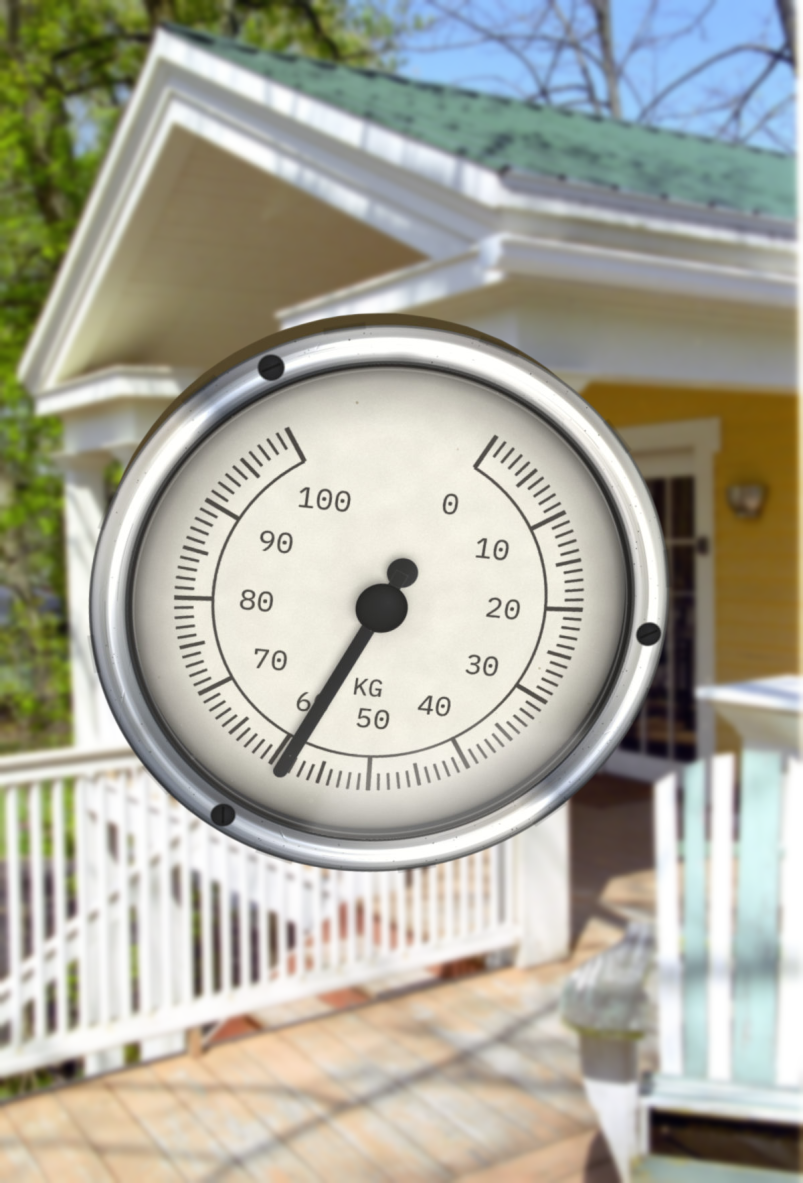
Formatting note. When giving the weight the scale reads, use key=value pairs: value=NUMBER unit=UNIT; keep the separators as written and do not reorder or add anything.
value=59 unit=kg
